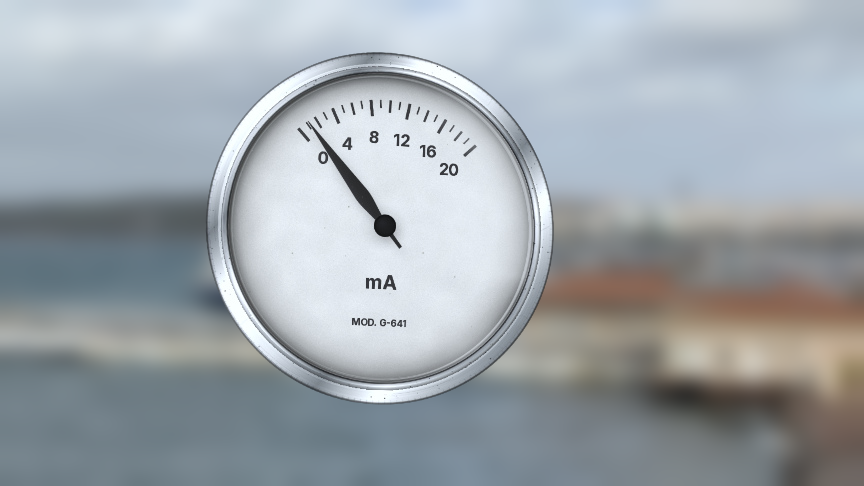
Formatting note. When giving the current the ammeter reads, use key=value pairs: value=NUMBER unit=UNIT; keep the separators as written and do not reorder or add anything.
value=1 unit=mA
